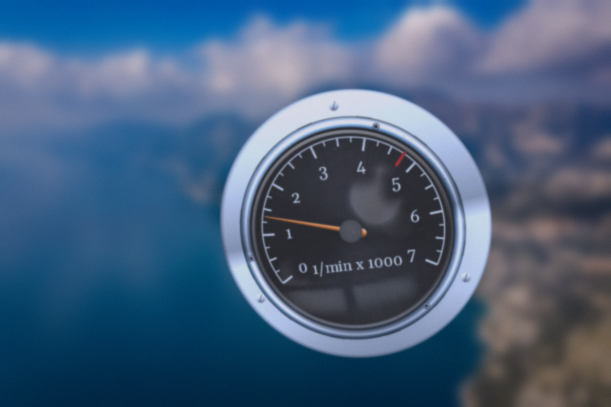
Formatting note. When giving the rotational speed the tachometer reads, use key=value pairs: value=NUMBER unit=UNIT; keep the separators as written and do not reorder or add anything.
value=1375 unit=rpm
